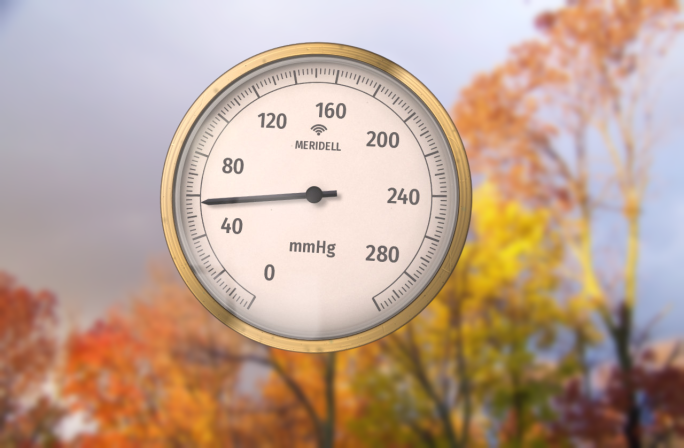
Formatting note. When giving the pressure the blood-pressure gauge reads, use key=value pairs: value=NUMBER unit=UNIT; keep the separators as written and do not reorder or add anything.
value=56 unit=mmHg
